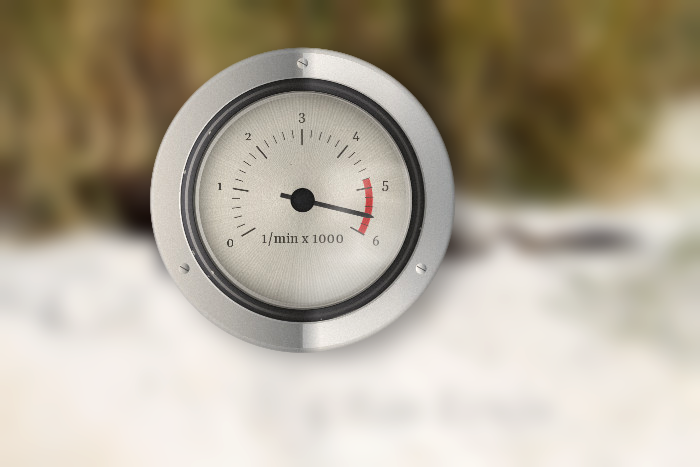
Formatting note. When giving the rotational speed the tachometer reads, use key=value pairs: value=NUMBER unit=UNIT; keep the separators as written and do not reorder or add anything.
value=5600 unit=rpm
